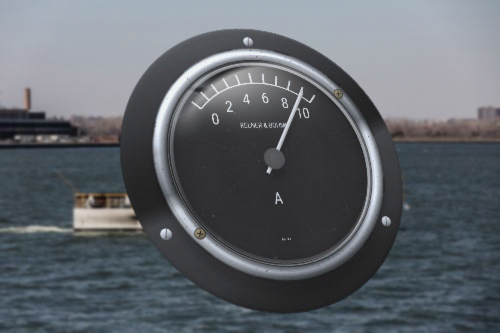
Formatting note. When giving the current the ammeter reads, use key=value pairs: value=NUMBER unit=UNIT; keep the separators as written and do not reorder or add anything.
value=9 unit=A
